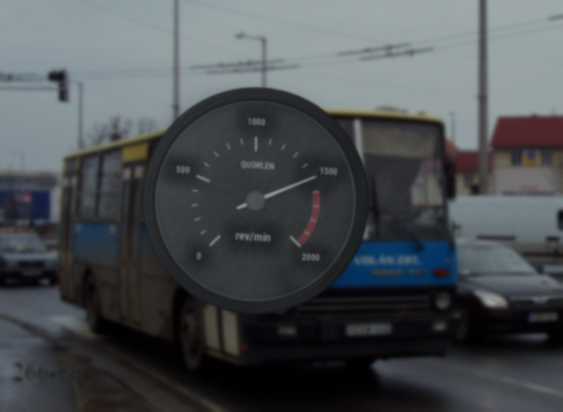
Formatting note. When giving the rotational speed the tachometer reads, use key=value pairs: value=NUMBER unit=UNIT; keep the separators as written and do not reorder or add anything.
value=1500 unit=rpm
